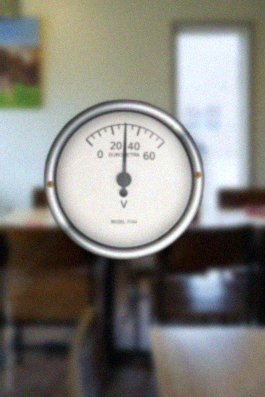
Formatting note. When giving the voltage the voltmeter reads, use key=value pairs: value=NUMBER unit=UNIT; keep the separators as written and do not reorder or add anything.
value=30 unit=V
